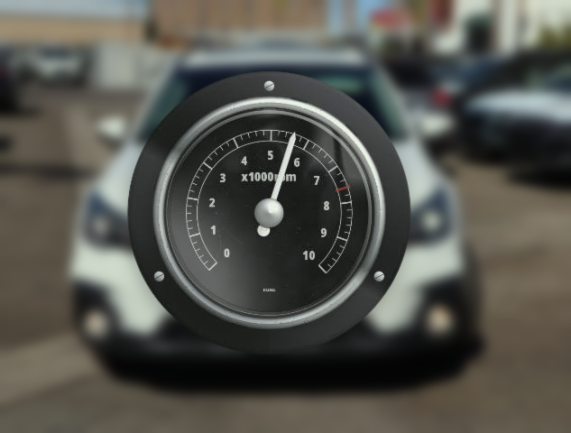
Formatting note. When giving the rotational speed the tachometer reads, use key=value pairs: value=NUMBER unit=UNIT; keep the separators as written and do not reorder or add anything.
value=5600 unit=rpm
